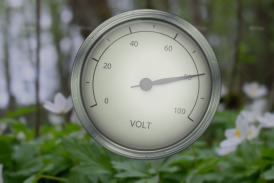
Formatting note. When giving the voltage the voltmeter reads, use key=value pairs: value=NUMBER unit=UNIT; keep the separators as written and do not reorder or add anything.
value=80 unit=V
